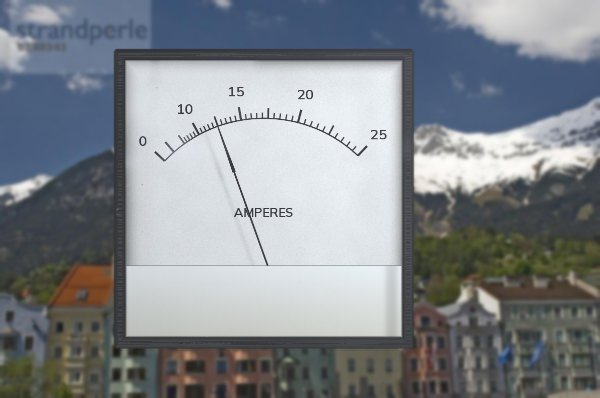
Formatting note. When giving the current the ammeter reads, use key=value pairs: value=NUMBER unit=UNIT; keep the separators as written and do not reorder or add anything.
value=12.5 unit=A
